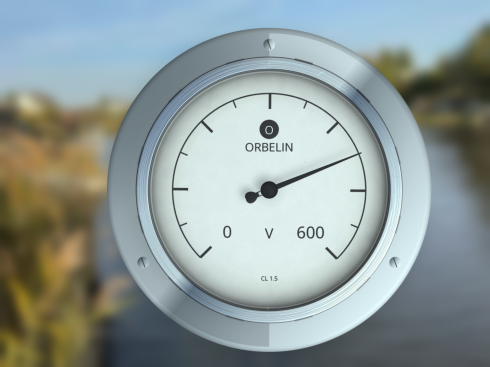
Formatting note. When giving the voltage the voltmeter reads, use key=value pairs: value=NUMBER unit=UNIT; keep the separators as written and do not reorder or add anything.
value=450 unit=V
